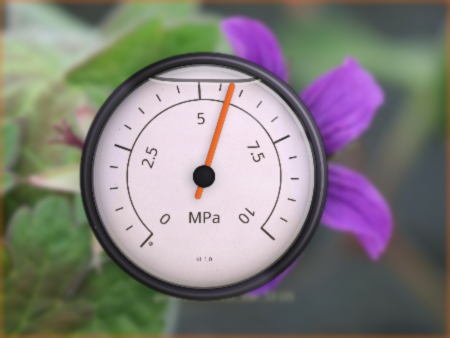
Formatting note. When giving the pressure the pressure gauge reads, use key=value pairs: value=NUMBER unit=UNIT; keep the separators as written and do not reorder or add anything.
value=5.75 unit=MPa
